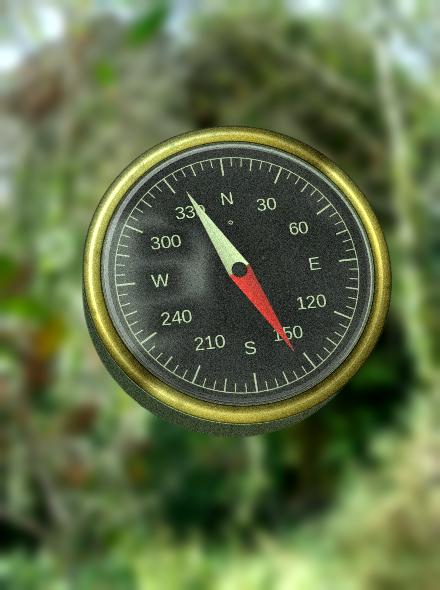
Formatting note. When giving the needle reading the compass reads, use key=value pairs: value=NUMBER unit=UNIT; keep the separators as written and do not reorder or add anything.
value=155 unit=°
